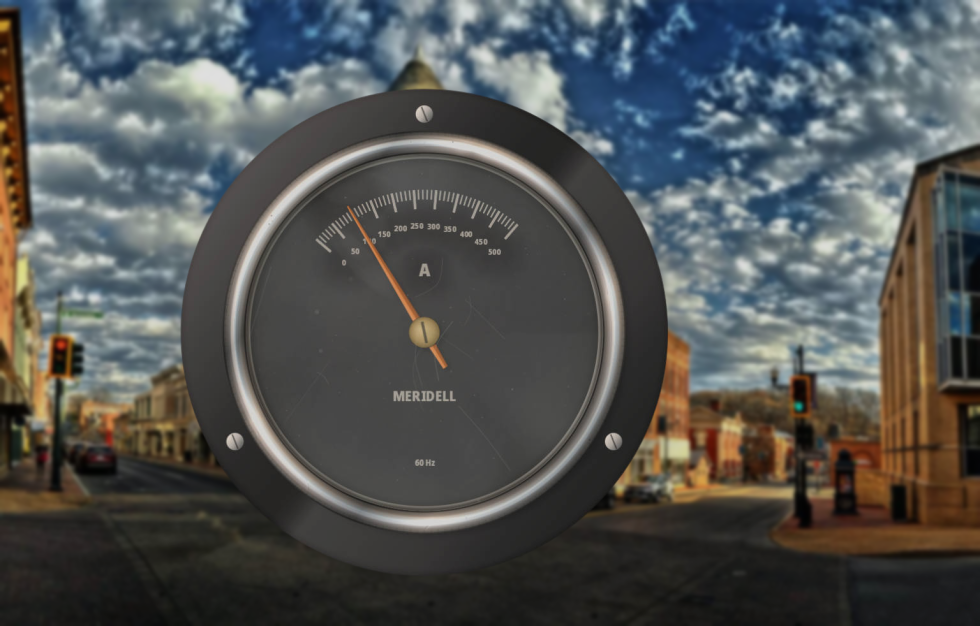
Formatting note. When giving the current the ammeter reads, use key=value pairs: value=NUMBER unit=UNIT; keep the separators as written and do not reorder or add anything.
value=100 unit=A
